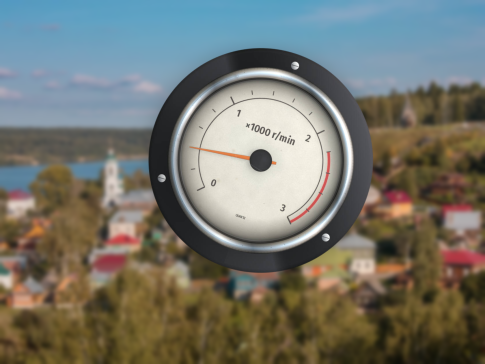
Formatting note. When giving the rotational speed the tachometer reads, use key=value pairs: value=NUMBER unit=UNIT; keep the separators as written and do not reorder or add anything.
value=400 unit=rpm
